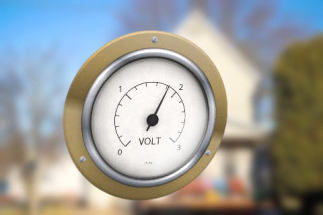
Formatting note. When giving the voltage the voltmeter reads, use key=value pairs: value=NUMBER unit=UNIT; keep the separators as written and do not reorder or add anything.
value=1.8 unit=V
